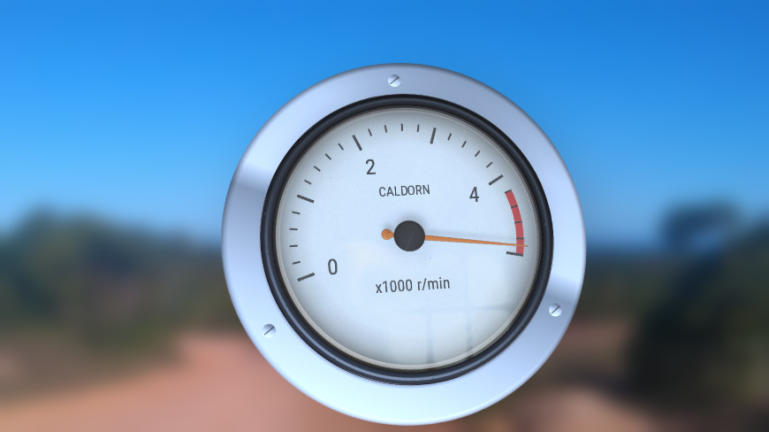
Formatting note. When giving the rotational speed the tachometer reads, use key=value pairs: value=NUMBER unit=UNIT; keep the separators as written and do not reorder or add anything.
value=4900 unit=rpm
